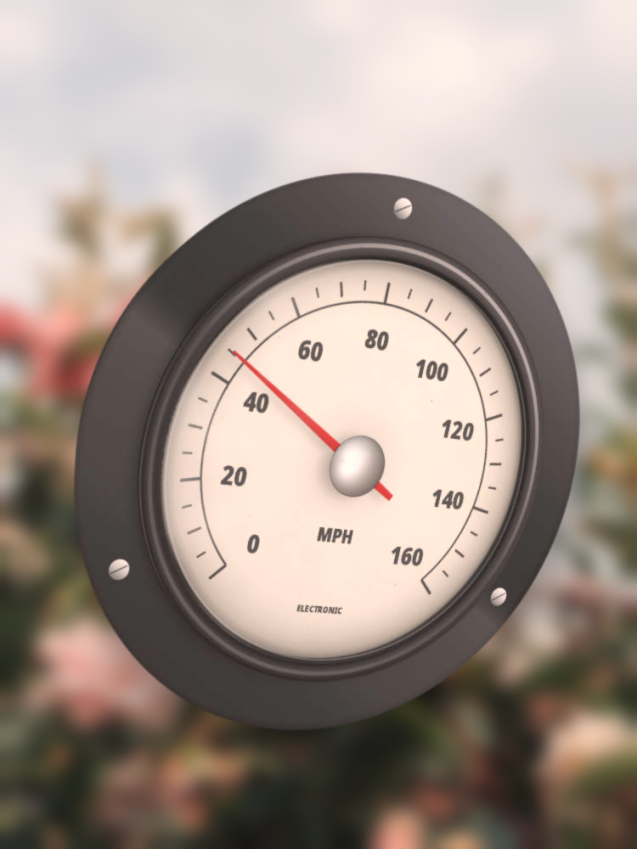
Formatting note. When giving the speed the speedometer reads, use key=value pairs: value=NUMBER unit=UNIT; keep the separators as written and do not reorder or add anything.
value=45 unit=mph
